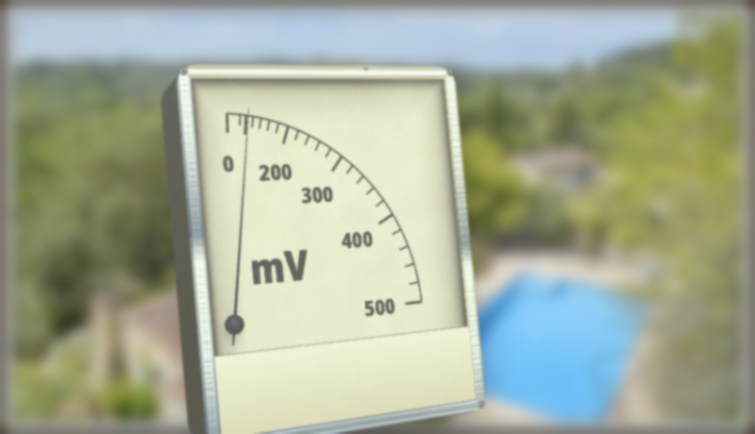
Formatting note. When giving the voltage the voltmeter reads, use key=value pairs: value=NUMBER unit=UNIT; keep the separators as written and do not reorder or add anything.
value=100 unit=mV
